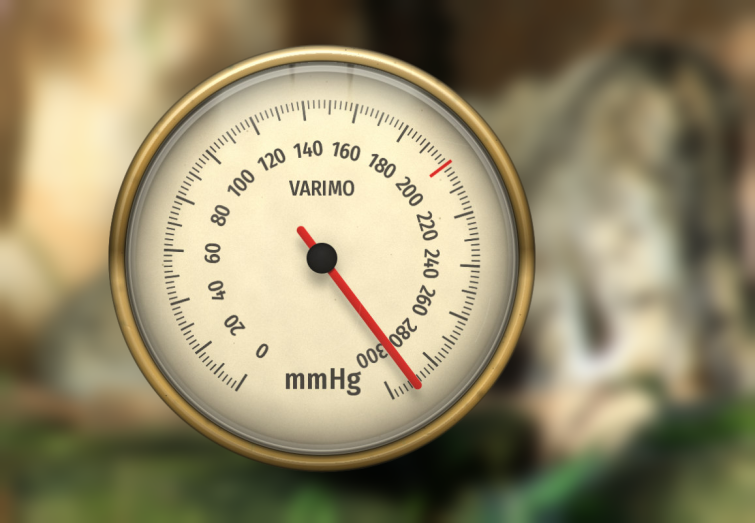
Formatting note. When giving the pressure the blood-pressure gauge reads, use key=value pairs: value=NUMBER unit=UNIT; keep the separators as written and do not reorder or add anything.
value=290 unit=mmHg
